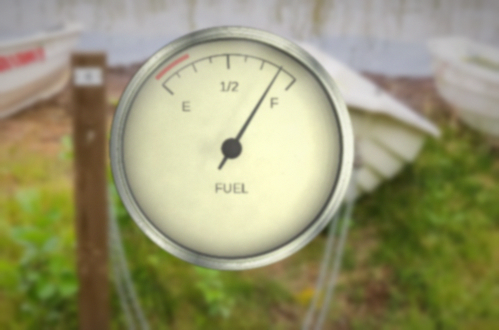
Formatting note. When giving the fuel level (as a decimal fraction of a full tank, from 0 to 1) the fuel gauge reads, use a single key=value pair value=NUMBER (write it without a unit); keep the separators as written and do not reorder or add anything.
value=0.875
